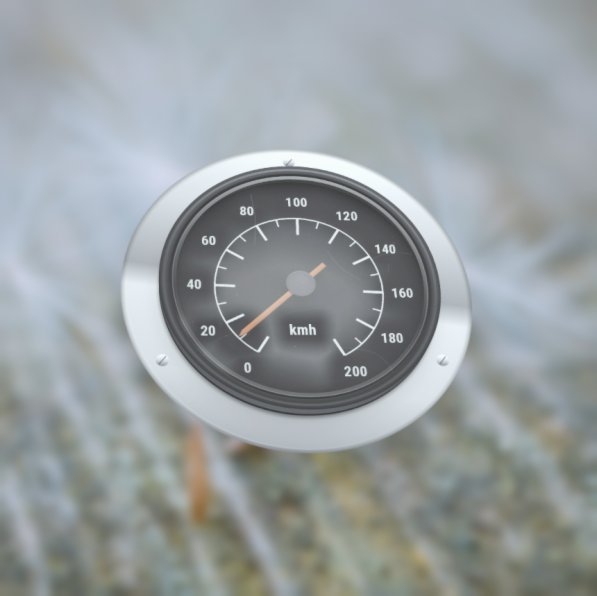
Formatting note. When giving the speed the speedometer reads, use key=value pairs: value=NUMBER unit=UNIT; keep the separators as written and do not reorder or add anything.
value=10 unit=km/h
